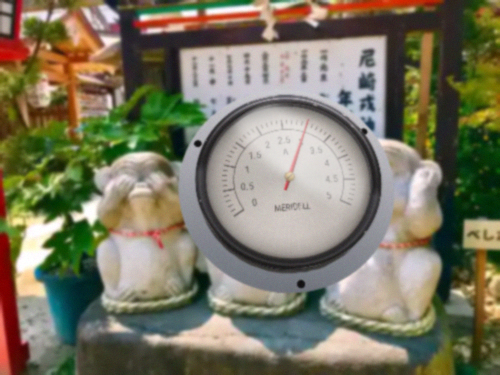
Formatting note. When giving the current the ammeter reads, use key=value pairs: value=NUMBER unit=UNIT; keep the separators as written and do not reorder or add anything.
value=3 unit=A
